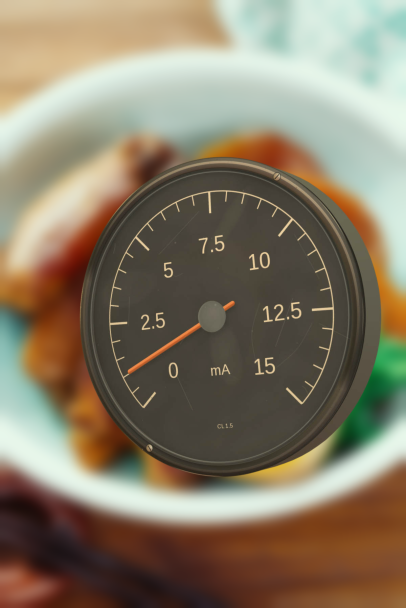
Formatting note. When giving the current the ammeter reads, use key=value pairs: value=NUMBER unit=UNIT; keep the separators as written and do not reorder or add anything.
value=1 unit=mA
